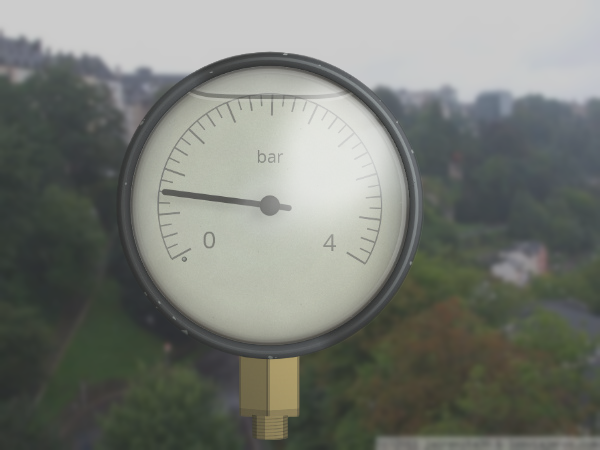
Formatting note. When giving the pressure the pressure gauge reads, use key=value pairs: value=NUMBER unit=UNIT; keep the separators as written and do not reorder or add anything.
value=0.6 unit=bar
